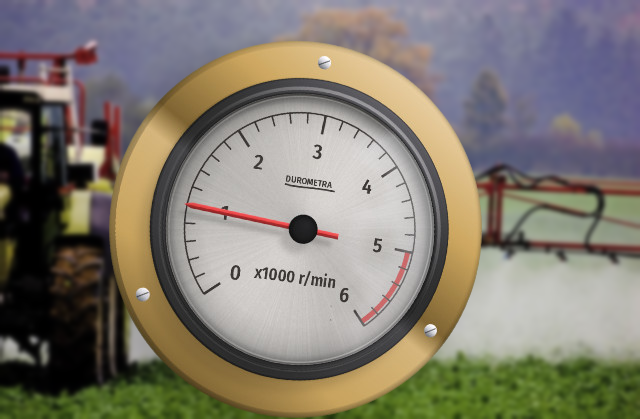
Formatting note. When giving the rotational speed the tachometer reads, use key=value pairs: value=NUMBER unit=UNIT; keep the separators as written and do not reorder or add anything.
value=1000 unit=rpm
